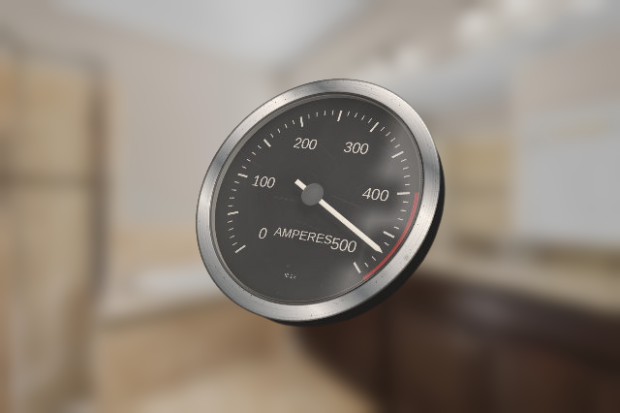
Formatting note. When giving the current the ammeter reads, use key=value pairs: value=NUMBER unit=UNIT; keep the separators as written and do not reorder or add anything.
value=470 unit=A
